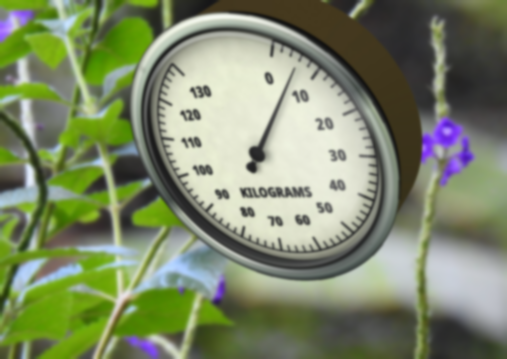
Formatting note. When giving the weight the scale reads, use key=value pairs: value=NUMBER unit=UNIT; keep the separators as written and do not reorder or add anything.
value=6 unit=kg
